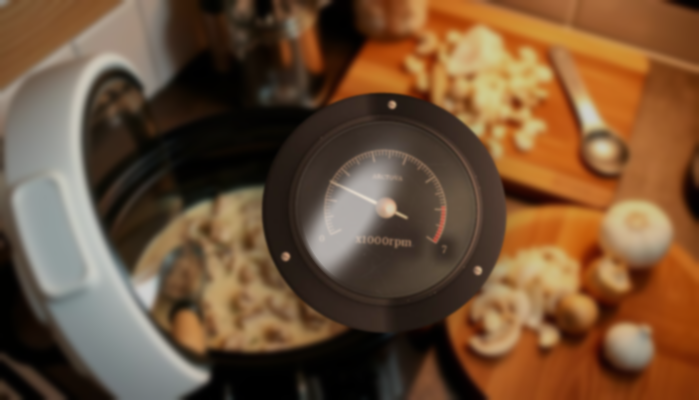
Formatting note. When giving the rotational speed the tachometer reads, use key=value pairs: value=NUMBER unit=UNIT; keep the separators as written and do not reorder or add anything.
value=1500 unit=rpm
